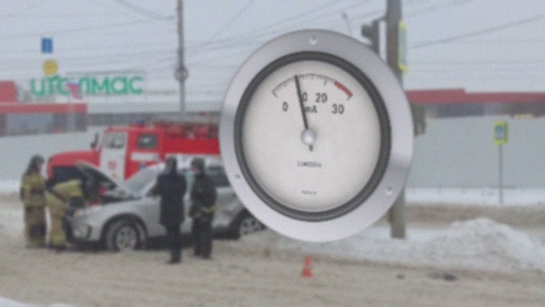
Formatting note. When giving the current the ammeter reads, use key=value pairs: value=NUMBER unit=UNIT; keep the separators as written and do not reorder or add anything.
value=10 unit=mA
